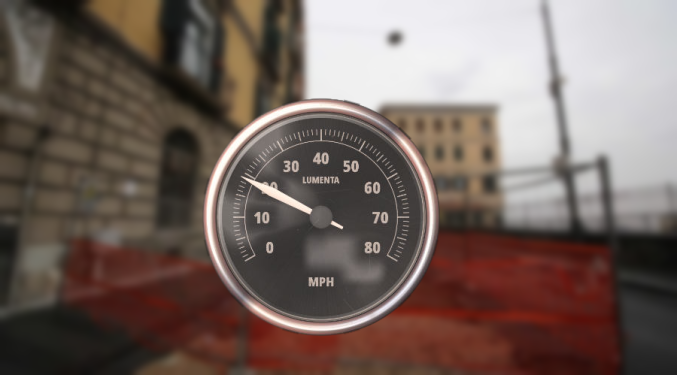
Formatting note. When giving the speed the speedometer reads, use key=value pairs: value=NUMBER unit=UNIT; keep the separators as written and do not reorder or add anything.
value=19 unit=mph
